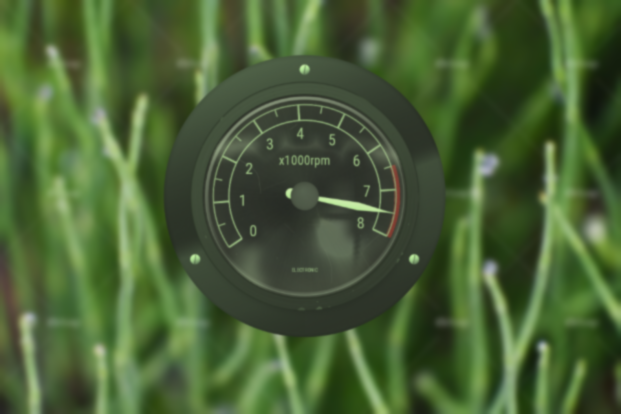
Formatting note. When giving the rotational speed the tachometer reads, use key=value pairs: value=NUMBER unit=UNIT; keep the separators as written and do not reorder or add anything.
value=7500 unit=rpm
